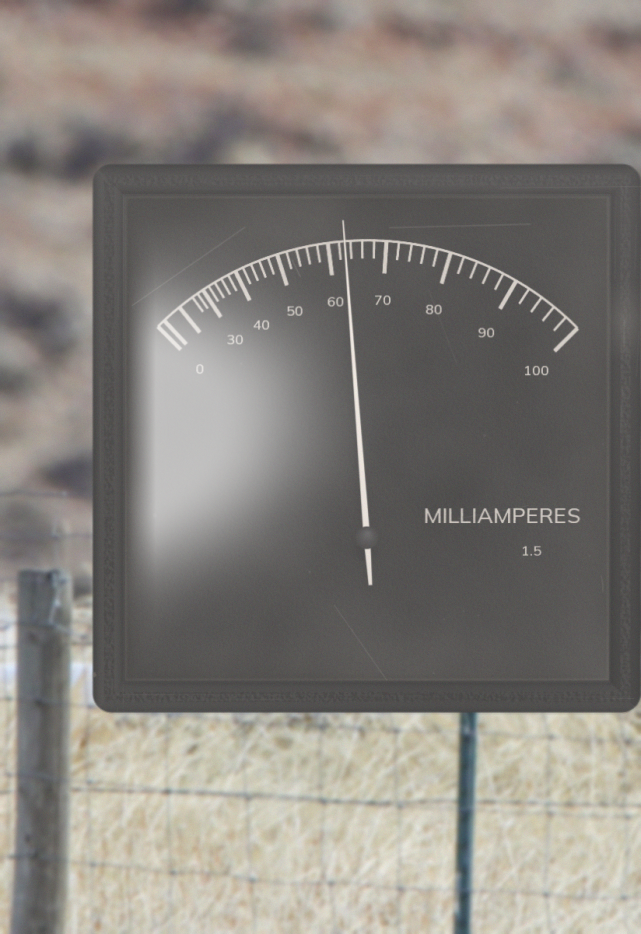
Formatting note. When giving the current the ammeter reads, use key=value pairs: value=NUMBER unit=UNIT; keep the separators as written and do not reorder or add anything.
value=63 unit=mA
